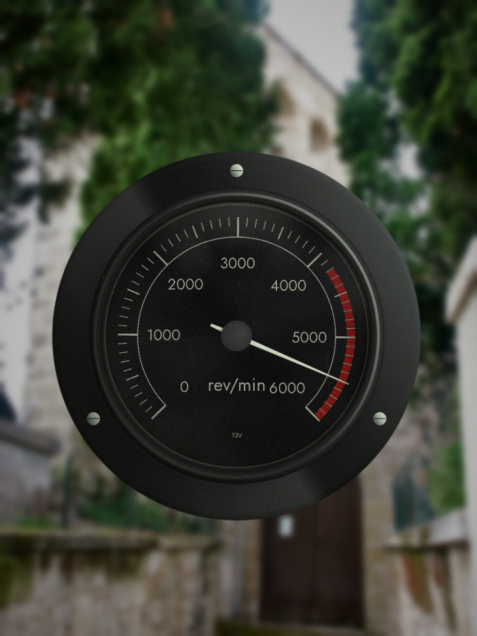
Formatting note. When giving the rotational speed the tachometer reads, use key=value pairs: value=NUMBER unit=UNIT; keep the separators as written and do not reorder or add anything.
value=5500 unit=rpm
